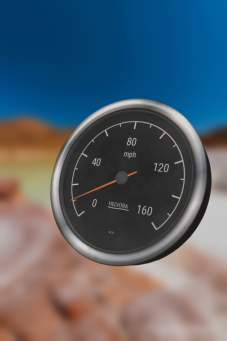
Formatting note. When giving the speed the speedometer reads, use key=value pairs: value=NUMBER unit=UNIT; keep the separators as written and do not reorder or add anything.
value=10 unit=mph
